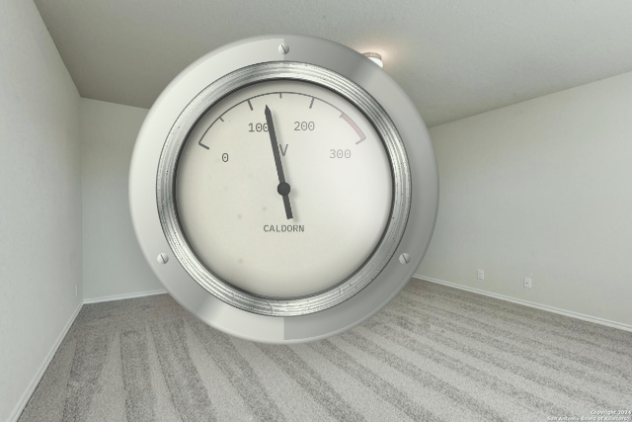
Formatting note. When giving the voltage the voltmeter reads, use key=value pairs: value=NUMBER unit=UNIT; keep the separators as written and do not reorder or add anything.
value=125 unit=V
